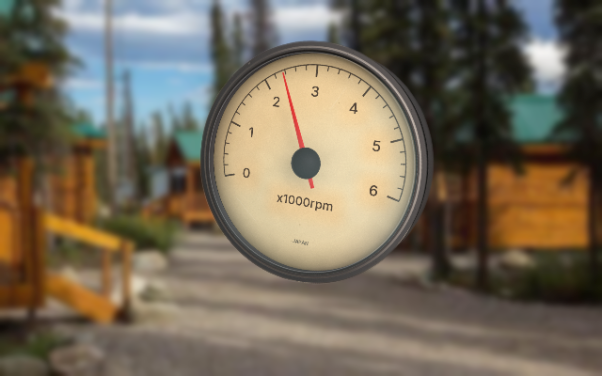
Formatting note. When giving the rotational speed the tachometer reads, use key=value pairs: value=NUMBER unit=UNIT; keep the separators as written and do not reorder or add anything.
value=2400 unit=rpm
